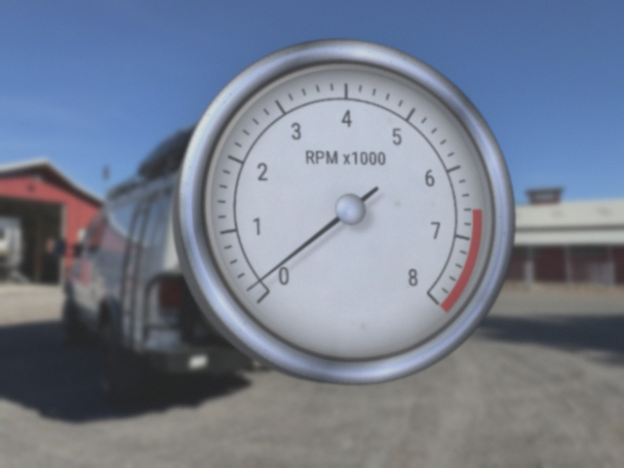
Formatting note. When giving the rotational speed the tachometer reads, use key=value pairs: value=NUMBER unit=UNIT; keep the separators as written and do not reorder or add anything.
value=200 unit=rpm
